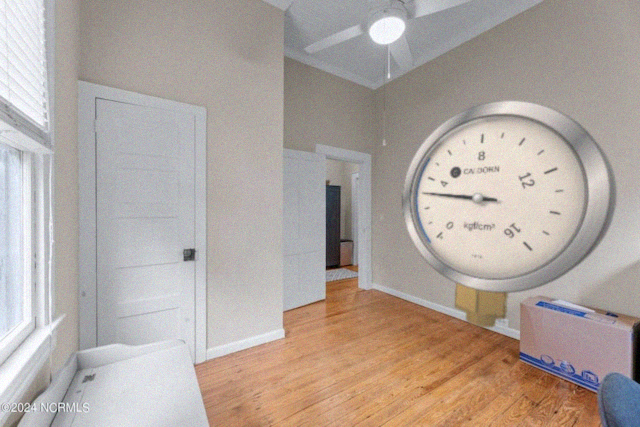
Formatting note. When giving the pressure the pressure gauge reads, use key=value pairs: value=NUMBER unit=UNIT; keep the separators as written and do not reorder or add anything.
value=3 unit=kg/cm²
